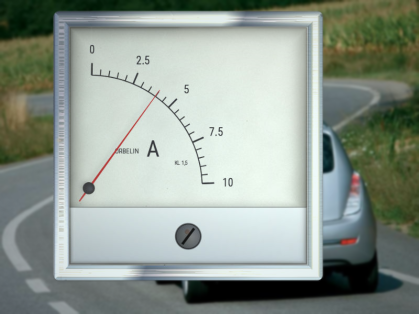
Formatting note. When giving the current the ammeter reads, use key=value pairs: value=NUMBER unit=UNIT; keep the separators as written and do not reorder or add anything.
value=4 unit=A
